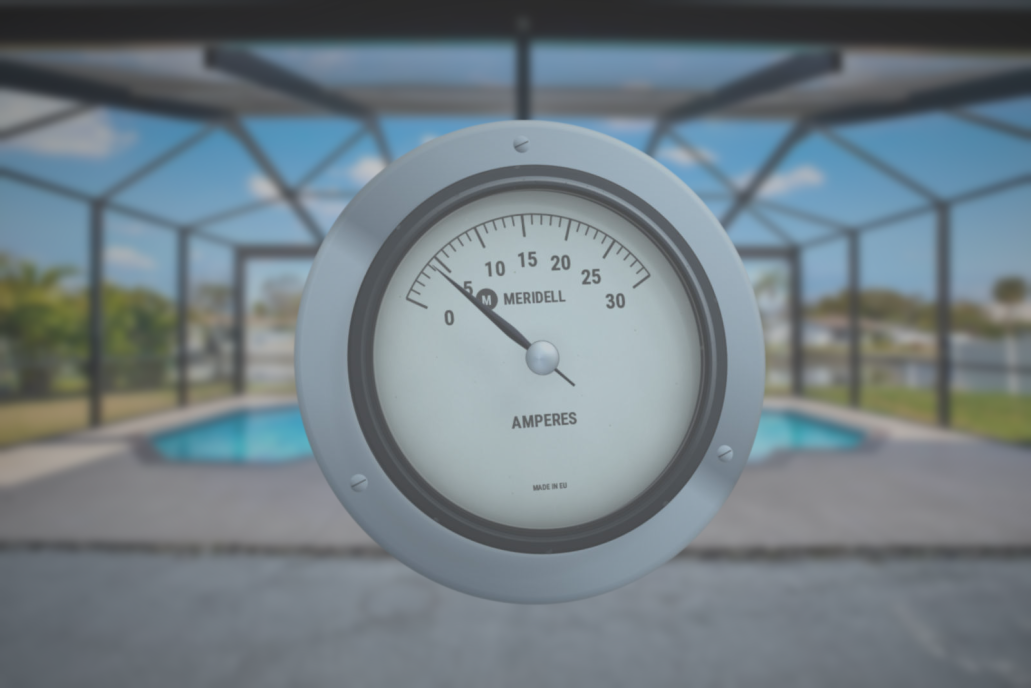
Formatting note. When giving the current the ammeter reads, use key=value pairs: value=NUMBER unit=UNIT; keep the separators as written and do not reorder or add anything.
value=4 unit=A
